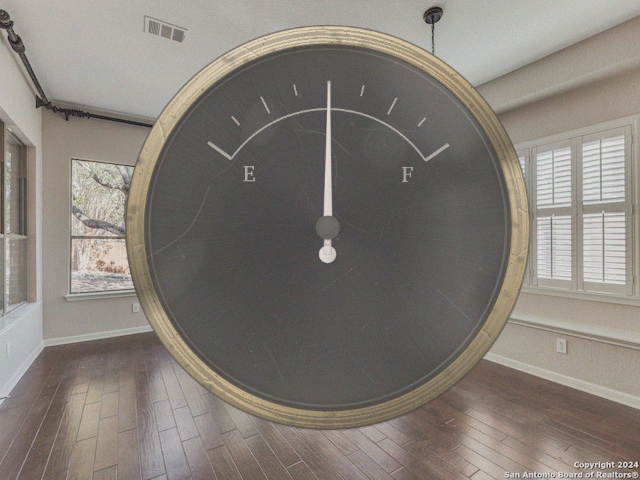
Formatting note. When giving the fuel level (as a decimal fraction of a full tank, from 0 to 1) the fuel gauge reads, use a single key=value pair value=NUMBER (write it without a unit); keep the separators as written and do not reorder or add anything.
value=0.5
